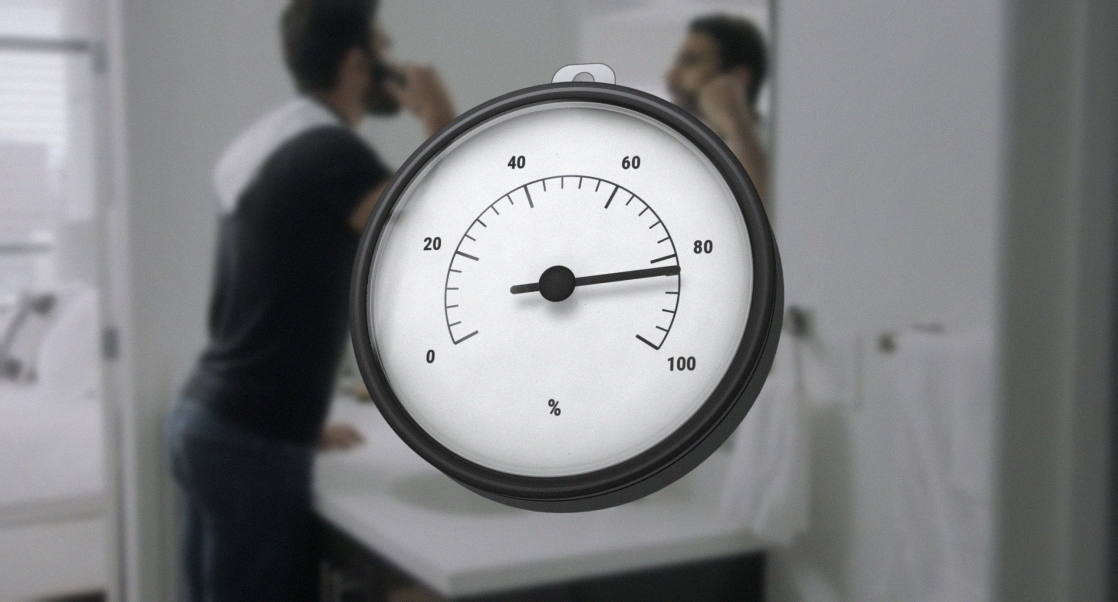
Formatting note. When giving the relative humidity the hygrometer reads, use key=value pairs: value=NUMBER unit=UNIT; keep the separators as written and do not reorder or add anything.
value=84 unit=%
